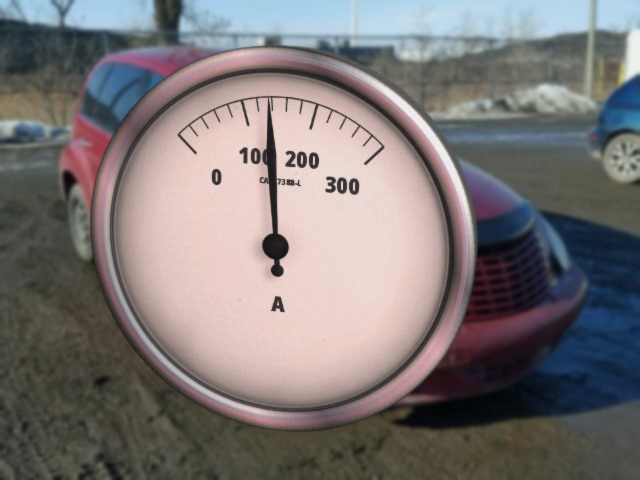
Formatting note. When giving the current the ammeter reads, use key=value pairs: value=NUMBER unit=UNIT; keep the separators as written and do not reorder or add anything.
value=140 unit=A
